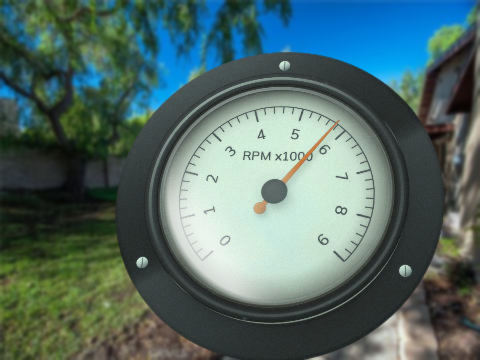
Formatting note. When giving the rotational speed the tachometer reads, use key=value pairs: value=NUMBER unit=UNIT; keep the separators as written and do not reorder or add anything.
value=5800 unit=rpm
